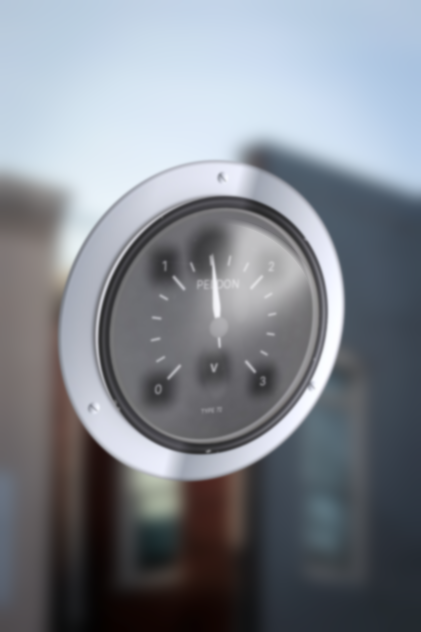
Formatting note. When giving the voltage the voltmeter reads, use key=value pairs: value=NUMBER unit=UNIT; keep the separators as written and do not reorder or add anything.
value=1.4 unit=V
